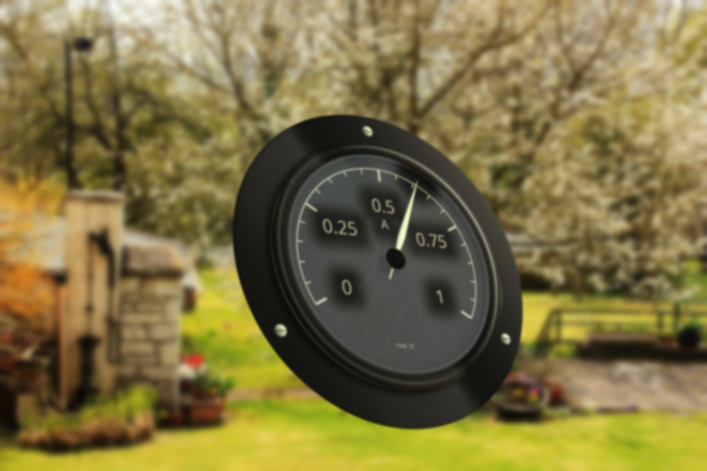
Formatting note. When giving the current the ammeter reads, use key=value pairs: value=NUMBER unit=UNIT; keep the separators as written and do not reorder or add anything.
value=0.6 unit=A
